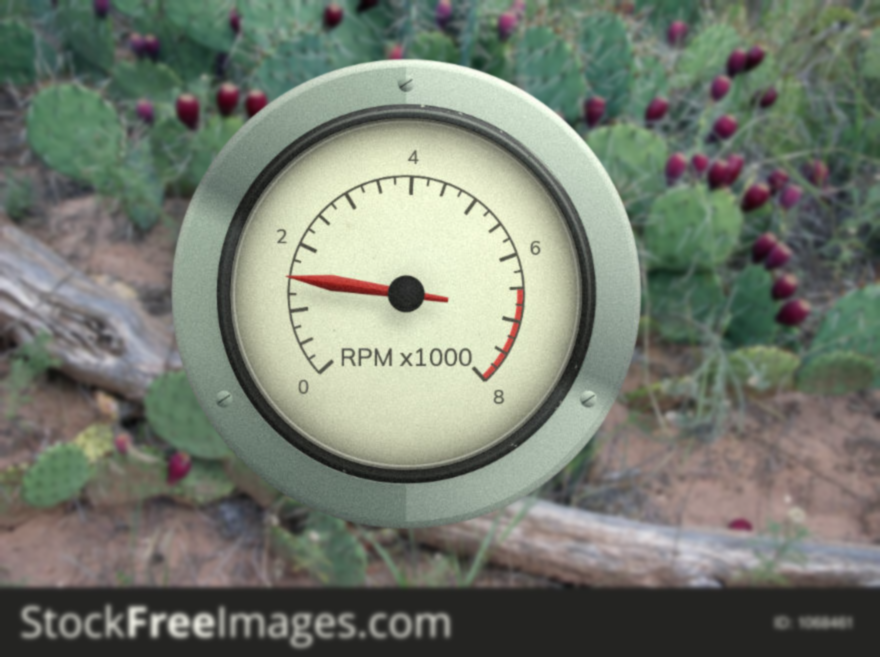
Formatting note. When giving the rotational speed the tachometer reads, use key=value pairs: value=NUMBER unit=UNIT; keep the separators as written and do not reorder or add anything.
value=1500 unit=rpm
